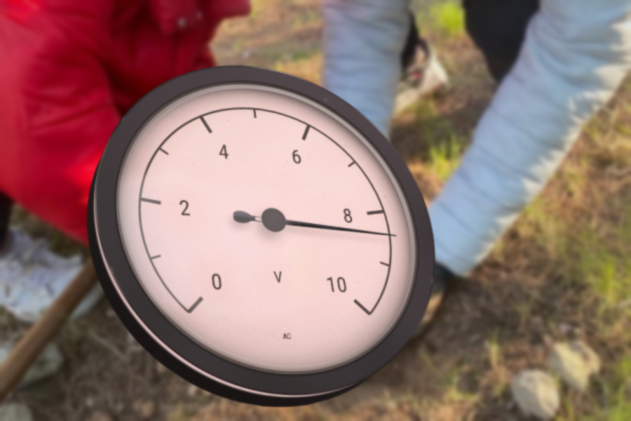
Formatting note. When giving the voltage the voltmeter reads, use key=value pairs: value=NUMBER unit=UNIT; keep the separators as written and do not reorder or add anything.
value=8.5 unit=V
